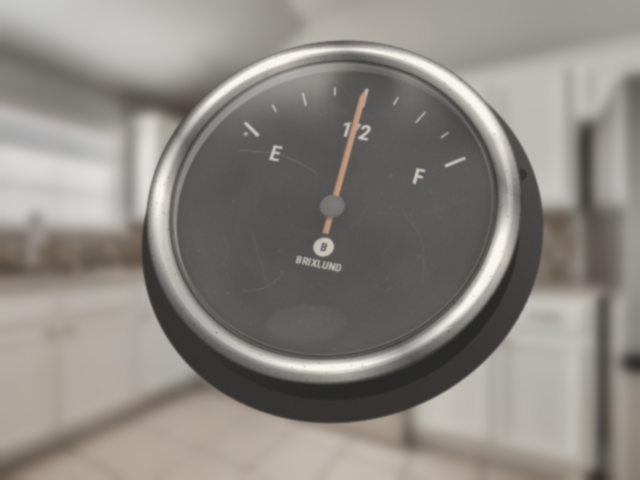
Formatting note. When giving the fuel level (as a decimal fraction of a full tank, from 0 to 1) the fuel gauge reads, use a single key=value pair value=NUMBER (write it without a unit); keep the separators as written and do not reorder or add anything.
value=0.5
